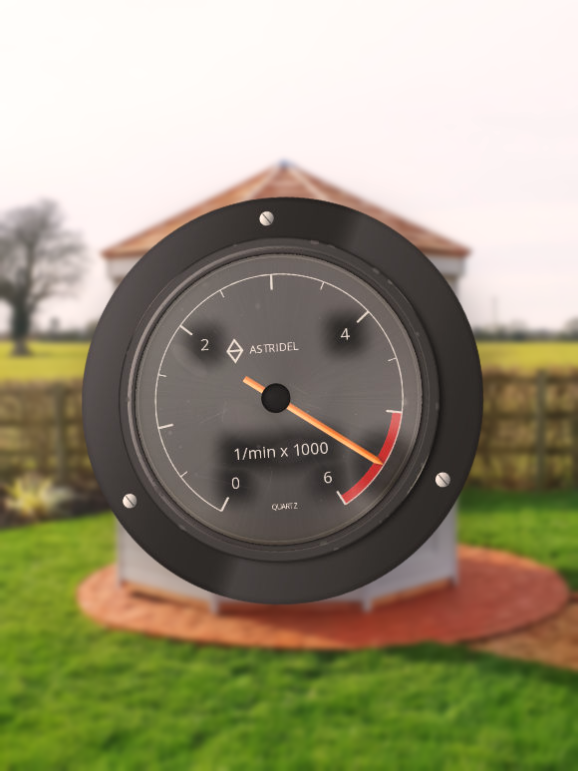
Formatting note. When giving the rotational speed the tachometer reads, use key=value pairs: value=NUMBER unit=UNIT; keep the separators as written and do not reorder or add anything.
value=5500 unit=rpm
